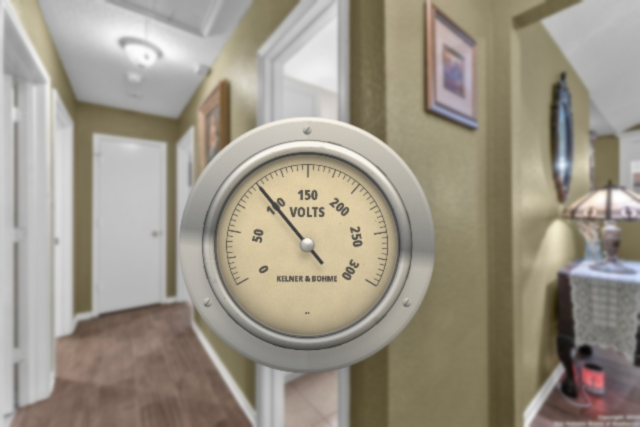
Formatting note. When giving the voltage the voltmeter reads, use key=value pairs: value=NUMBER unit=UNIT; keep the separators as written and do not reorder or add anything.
value=100 unit=V
